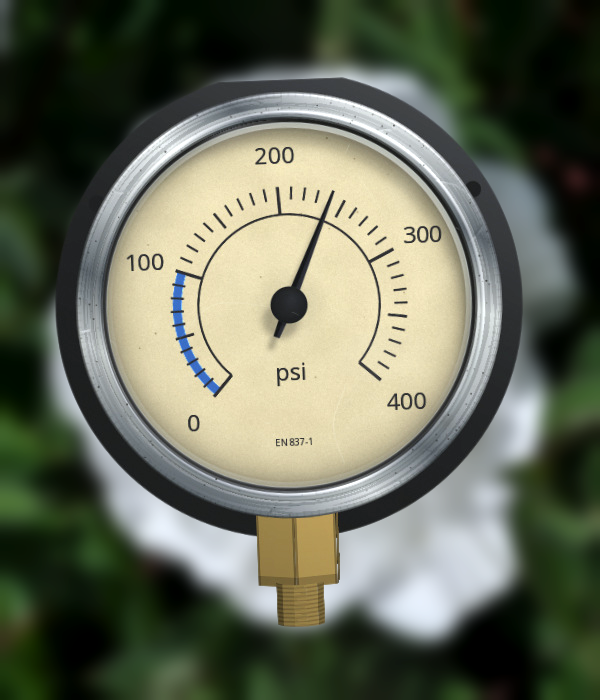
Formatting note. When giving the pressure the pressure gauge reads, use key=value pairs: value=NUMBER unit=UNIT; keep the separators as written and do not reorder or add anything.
value=240 unit=psi
